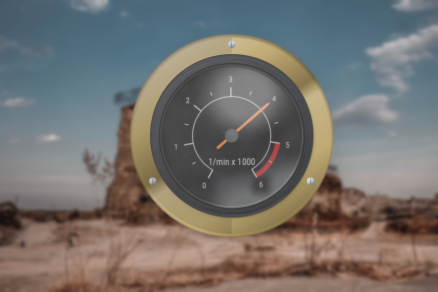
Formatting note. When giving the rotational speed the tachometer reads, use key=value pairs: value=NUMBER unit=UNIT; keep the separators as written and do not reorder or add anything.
value=4000 unit=rpm
